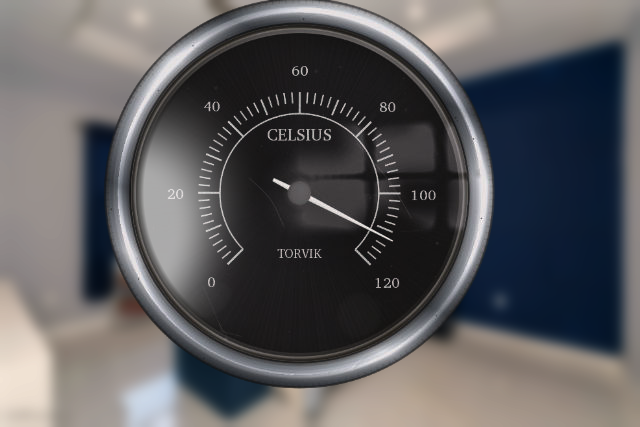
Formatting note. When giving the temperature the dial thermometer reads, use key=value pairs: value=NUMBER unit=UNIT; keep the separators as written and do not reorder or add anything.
value=112 unit=°C
